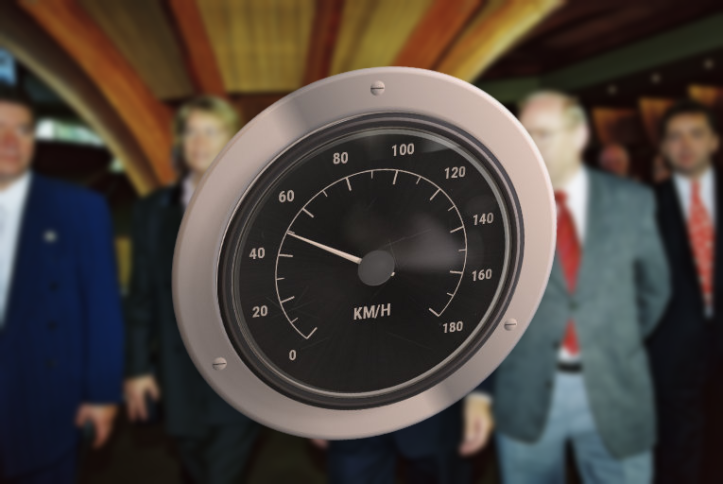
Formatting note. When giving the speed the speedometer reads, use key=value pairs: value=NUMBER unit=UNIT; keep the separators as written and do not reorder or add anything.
value=50 unit=km/h
